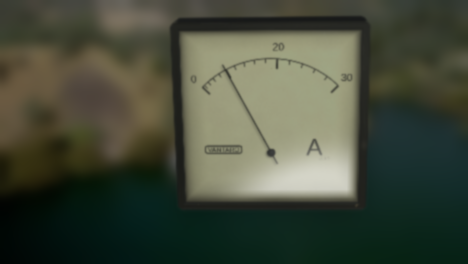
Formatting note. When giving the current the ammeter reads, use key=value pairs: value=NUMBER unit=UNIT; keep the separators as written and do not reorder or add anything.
value=10 unit=A
